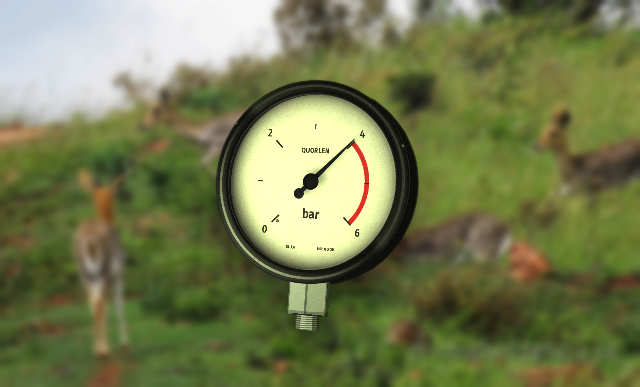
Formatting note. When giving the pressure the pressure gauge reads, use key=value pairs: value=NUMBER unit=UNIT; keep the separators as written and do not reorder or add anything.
value=4 unit=bar
